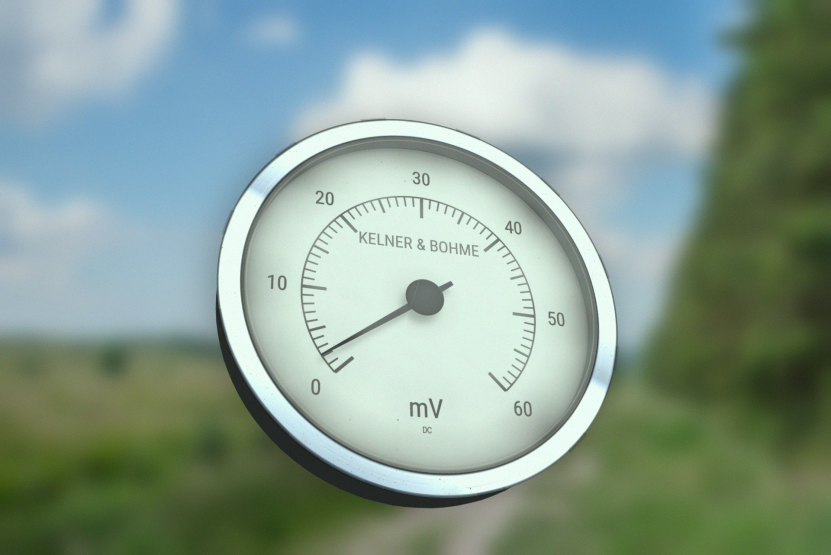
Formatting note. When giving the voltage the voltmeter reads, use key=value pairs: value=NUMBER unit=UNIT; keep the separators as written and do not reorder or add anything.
value=2 unit=mV
